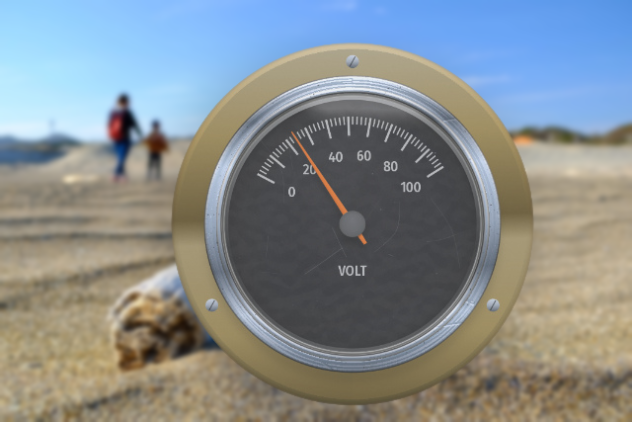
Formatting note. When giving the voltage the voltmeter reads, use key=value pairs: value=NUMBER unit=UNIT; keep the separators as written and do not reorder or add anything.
value=24 unit=V
